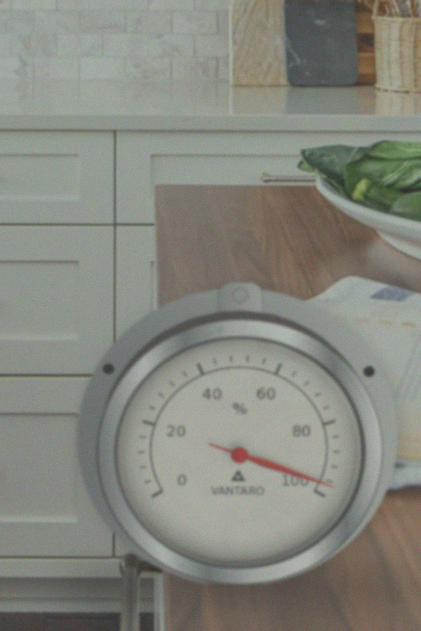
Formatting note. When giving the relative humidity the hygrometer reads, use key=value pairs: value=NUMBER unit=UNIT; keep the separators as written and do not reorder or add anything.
value=96 unit=%
